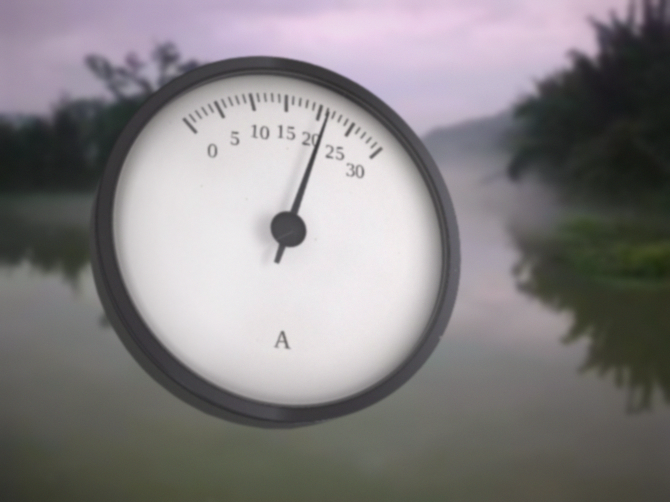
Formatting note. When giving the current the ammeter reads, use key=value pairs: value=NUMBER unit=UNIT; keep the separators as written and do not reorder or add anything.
value=21 unit=A
